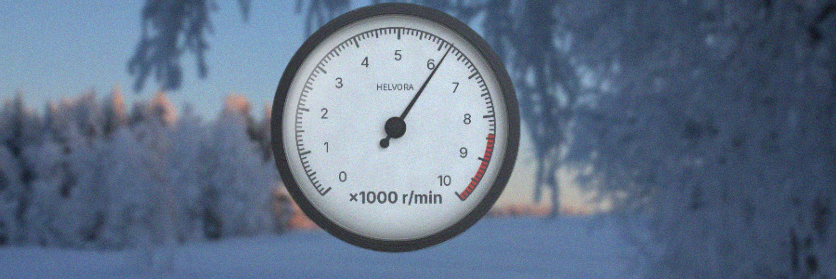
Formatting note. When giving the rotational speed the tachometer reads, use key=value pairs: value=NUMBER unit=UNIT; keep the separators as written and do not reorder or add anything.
value=6200 unit=rpm
